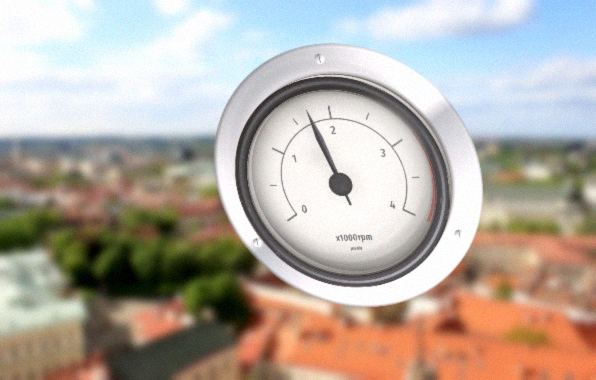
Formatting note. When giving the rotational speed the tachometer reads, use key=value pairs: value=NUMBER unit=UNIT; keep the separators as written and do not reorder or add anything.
value=1750 unit=rpm
